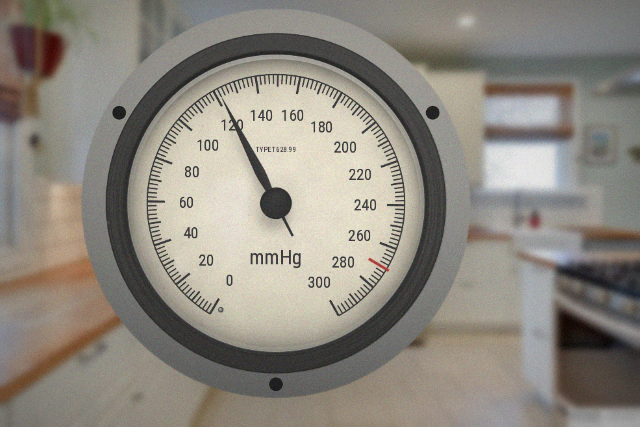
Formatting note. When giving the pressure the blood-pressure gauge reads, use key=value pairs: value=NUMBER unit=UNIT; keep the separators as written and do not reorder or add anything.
value=122 unit=mmHg
